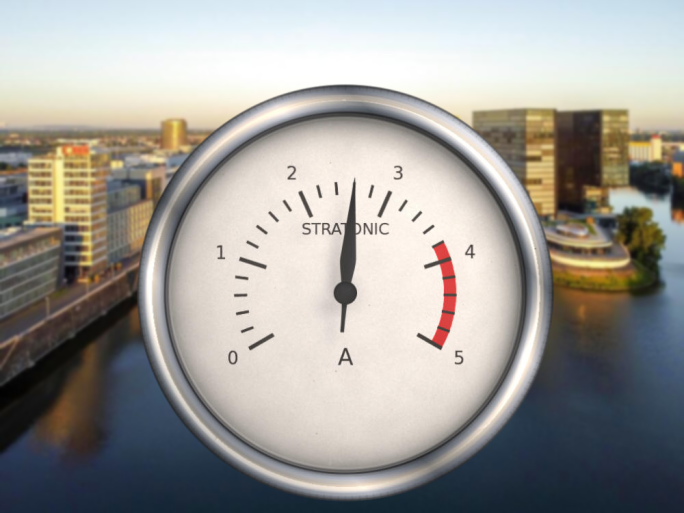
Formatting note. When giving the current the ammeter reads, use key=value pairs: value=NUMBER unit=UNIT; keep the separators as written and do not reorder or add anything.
value=2.6 unit=A
